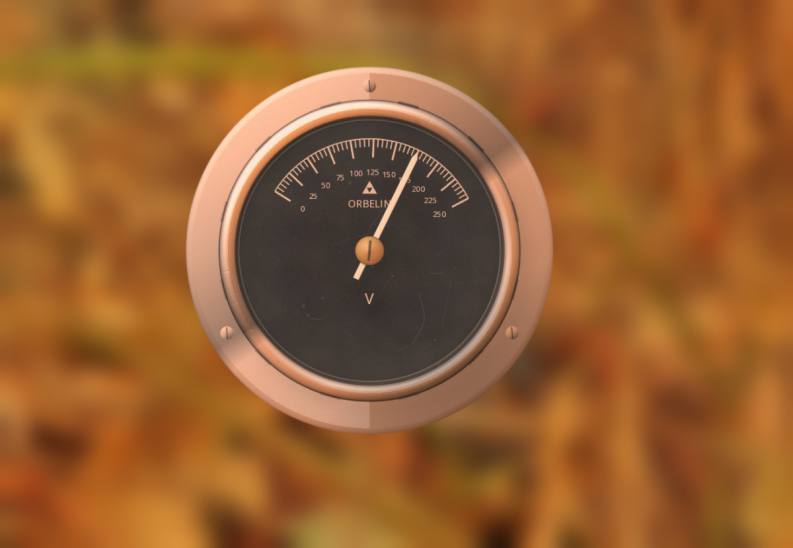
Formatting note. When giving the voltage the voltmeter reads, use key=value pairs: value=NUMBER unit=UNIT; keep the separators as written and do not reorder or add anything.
value=175 unit=V
